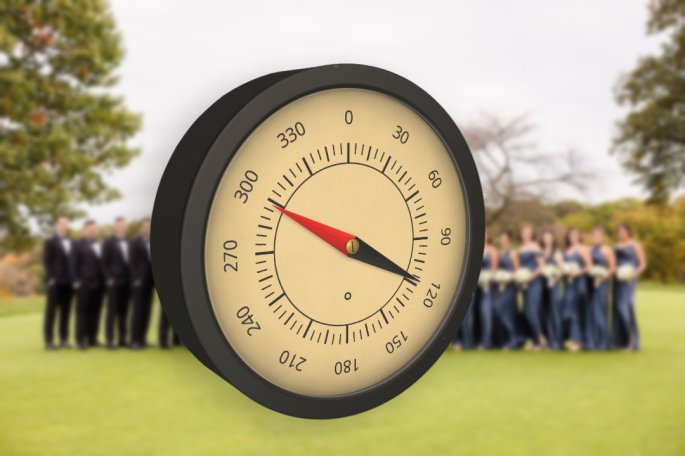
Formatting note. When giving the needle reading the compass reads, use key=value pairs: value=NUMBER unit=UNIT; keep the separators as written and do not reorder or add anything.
value=297.5 unit=°
